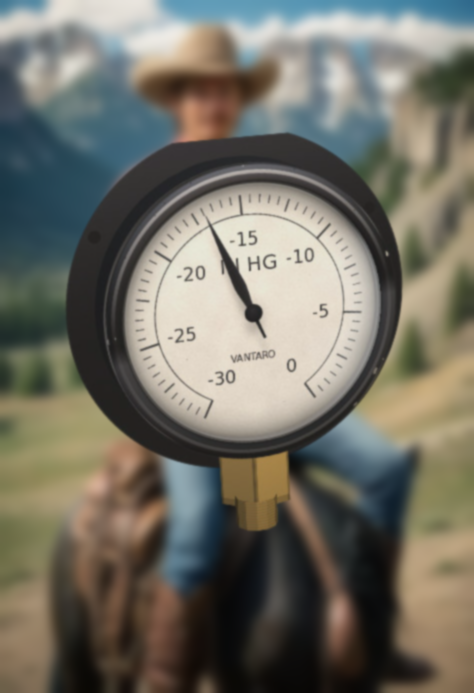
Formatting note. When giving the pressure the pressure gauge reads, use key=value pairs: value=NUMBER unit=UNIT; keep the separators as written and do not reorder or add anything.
value=-17 unit=inHg
